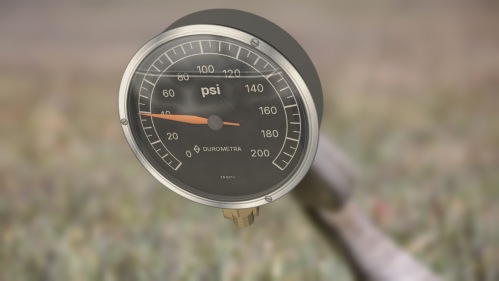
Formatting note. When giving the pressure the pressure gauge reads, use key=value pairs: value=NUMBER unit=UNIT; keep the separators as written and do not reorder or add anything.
value=40 unit=psi
